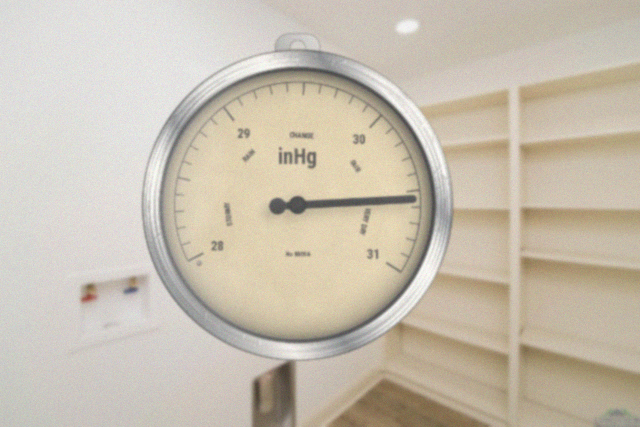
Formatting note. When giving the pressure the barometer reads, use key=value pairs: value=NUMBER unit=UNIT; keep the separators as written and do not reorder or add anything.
value=30.55 unit=inHg
